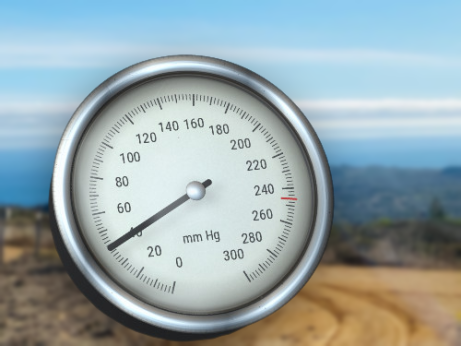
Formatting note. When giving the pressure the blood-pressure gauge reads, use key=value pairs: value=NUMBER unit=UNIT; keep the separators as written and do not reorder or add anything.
value=40 unit=mmHg
